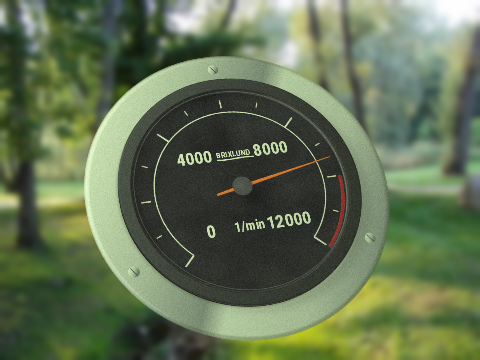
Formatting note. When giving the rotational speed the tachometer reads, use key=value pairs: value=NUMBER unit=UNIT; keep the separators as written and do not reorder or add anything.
value=9500 unit=rpm
